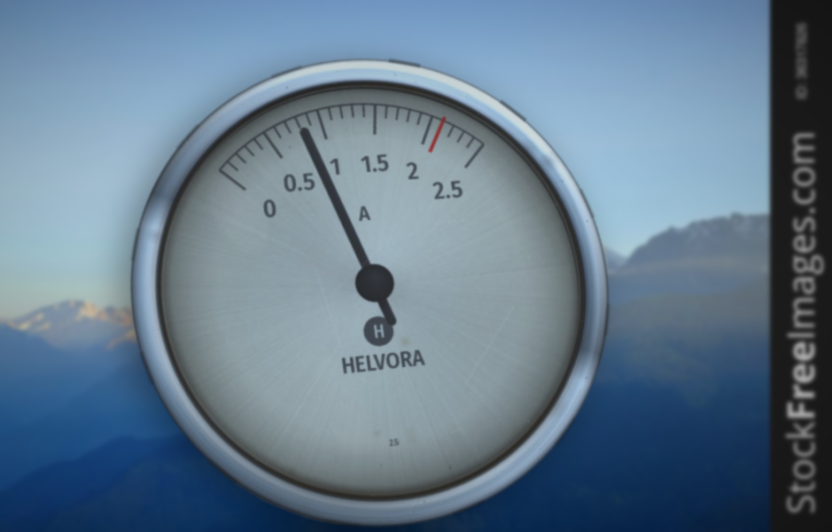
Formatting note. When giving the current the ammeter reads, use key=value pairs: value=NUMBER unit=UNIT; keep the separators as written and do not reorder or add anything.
value=0.8 unit=A
